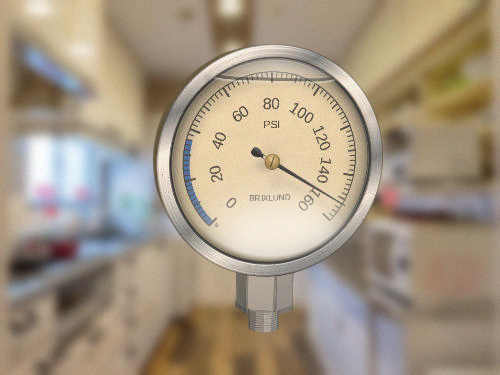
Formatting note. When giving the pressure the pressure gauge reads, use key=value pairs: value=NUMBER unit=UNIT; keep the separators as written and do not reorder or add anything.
value=152 unit=psi
